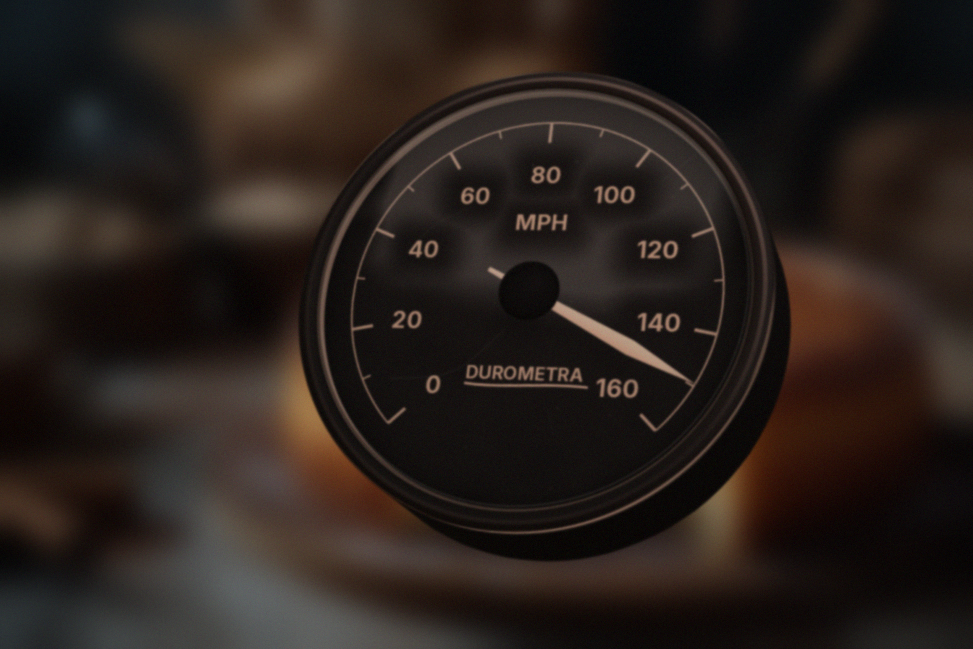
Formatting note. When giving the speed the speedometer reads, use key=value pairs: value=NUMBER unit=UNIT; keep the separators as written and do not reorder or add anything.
value=150 unit=mph
